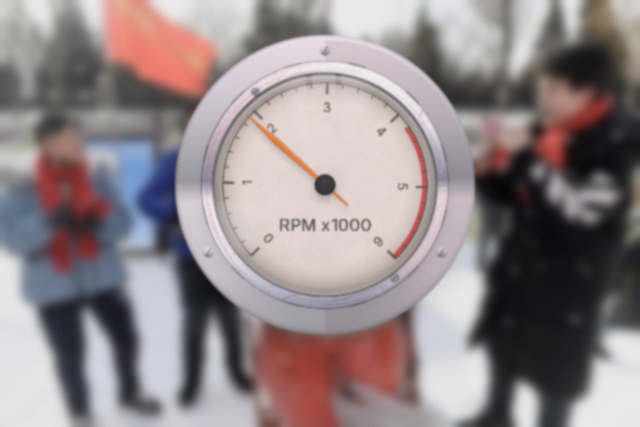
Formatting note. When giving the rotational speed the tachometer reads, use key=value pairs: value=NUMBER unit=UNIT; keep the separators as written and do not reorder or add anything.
value=1900 unit=rpm
